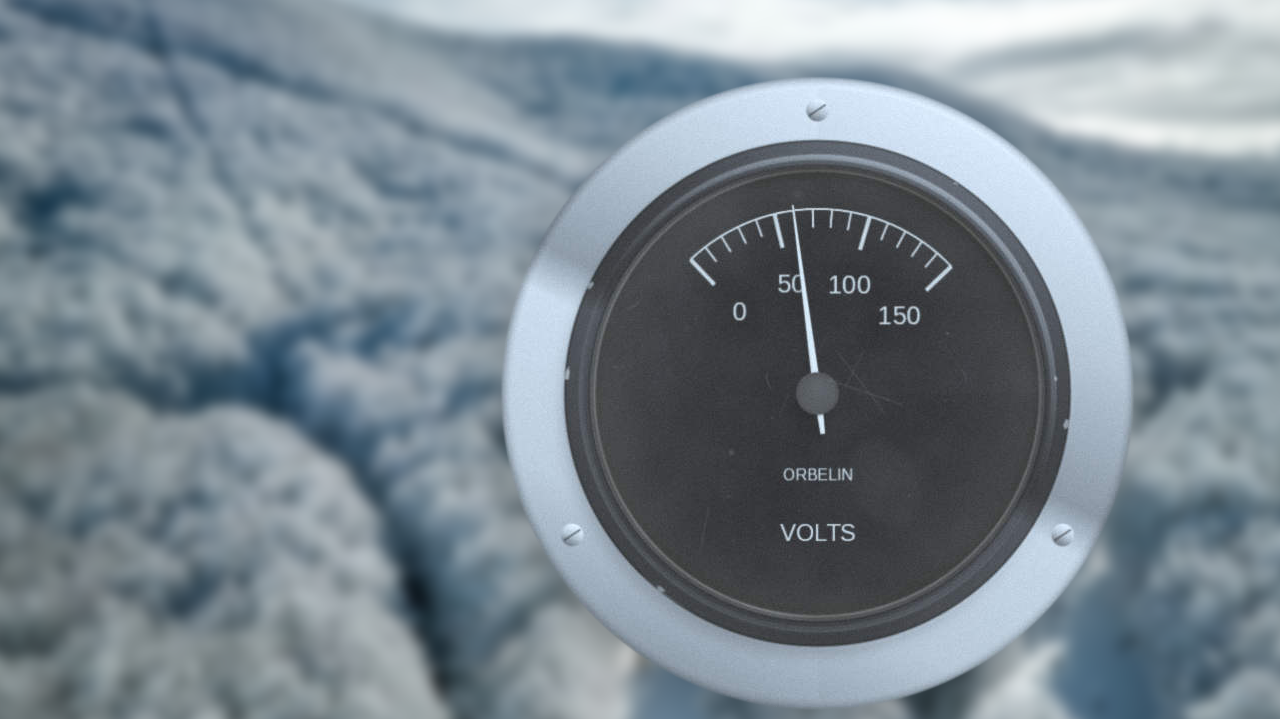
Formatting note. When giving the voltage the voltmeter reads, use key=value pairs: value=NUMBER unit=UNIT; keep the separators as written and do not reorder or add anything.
value=60 unit=V
